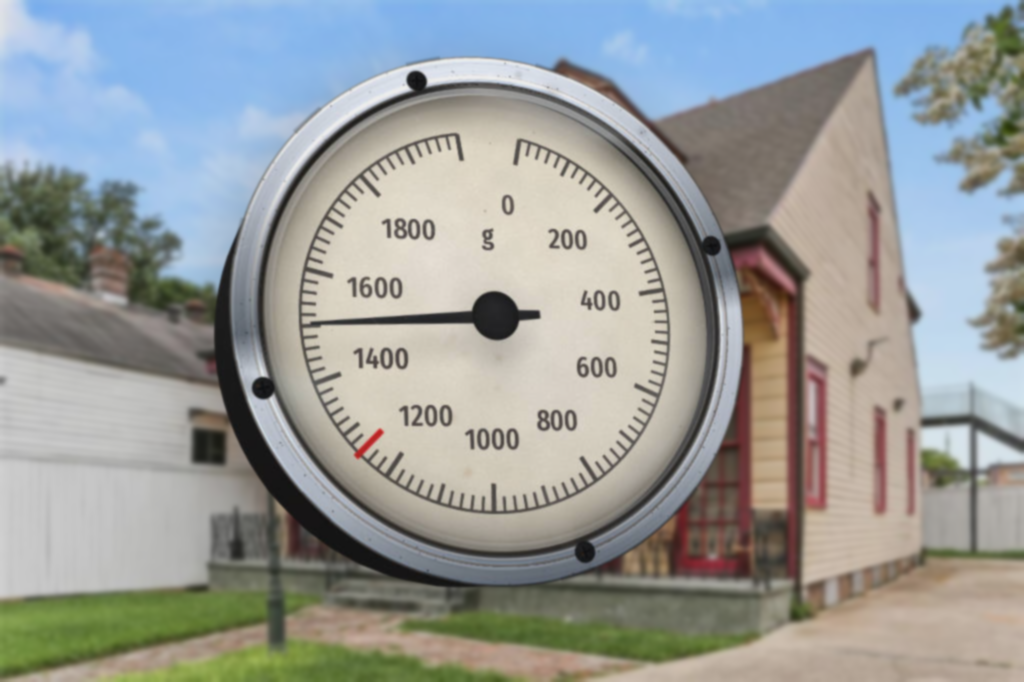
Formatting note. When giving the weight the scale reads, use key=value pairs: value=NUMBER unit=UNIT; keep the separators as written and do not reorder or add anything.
value=1500 unit=g
